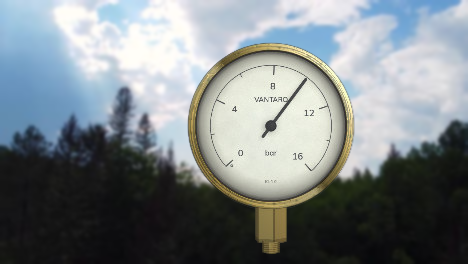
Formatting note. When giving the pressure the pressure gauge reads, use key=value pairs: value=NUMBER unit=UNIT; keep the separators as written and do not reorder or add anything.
value=10 unit=bar
